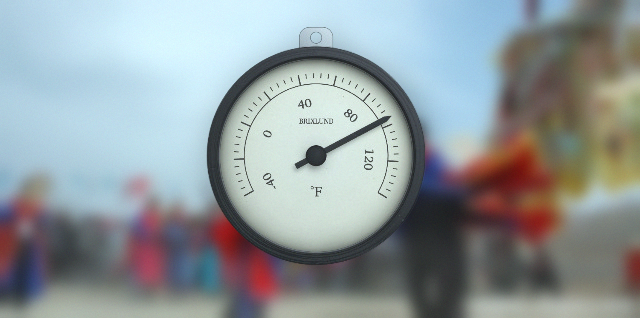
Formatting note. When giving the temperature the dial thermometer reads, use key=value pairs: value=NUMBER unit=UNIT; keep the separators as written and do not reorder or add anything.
value=96 unit=°F
